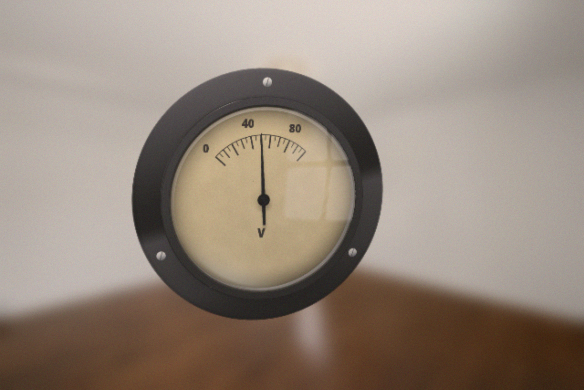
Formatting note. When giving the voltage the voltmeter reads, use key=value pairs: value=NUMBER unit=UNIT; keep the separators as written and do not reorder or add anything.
value=50 unit=V
